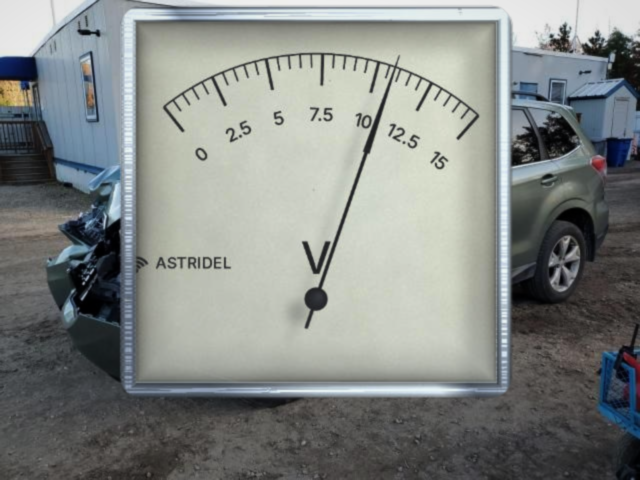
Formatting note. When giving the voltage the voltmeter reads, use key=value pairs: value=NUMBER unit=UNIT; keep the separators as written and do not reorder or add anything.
value=10.75 unit=V
